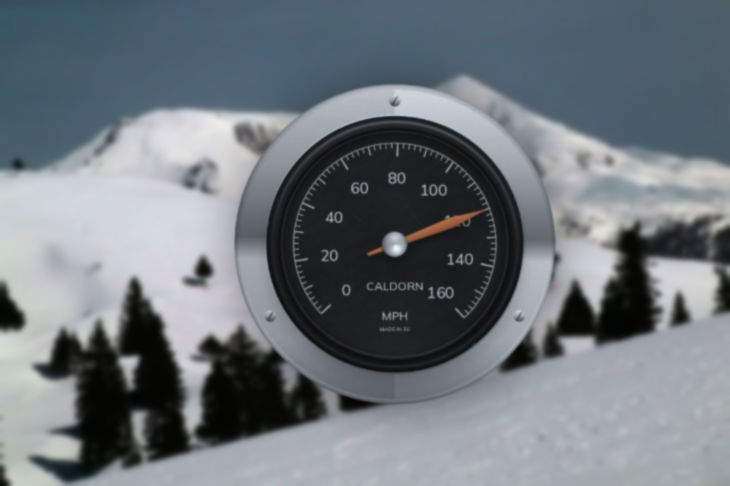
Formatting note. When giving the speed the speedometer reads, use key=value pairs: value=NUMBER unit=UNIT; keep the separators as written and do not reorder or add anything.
value=120 unit=mph
